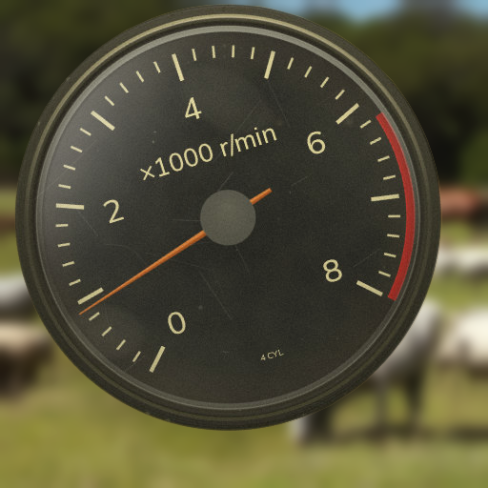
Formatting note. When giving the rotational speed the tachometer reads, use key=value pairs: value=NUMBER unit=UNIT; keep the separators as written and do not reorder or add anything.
value=900 unit=rpm
